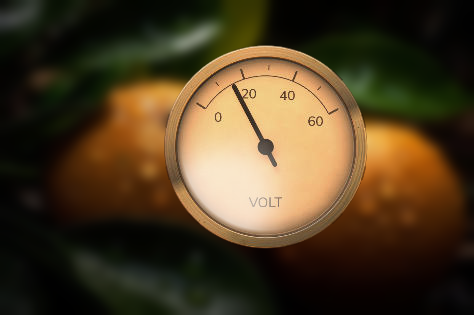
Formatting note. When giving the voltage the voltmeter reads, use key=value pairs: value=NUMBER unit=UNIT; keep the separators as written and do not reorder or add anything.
value=15 unit=V
